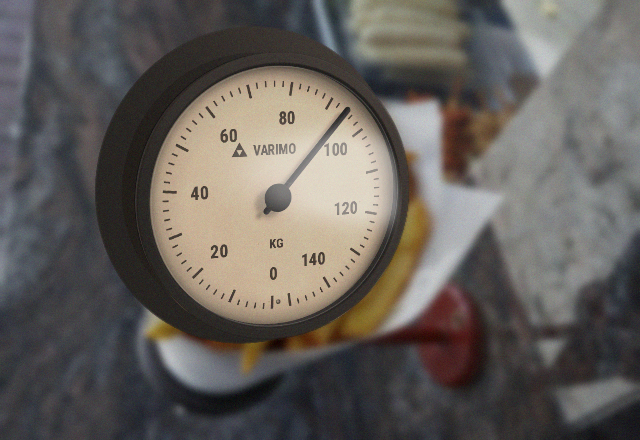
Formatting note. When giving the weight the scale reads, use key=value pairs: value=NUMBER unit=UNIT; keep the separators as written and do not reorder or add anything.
value=94 unit=kg
